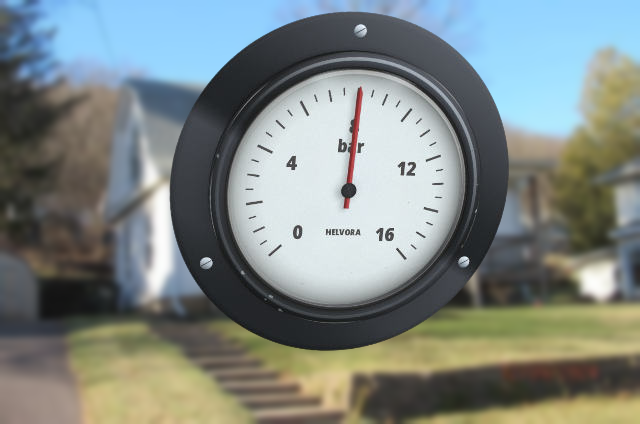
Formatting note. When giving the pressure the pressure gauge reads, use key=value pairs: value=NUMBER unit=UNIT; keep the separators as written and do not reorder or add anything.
value=8 unit=bar
